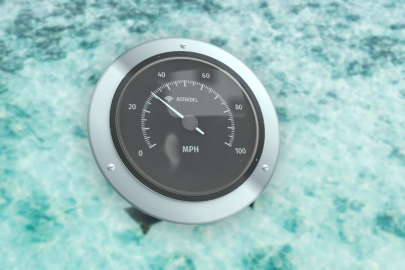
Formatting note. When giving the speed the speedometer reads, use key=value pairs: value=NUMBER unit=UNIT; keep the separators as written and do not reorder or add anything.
value=30 unit=mph
